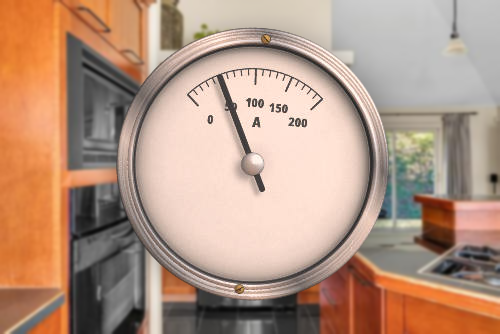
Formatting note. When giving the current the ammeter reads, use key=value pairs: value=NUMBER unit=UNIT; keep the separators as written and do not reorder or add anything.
value=50 unit=A
